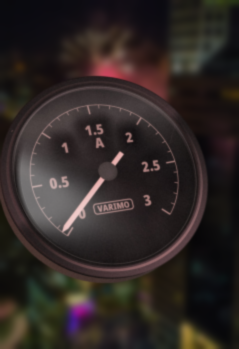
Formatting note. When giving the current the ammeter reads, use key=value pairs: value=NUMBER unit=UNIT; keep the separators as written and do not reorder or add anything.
value=0.05 unit=A
